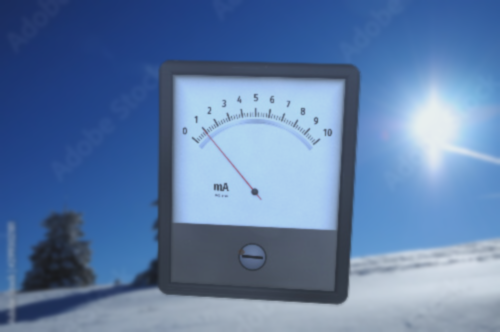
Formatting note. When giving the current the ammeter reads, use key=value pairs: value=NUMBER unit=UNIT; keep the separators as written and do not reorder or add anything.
value=1 unit=mA
